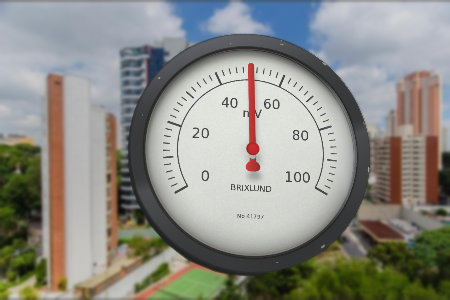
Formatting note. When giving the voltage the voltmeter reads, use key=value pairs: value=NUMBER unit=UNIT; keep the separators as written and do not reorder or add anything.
value=50 unit=mV
